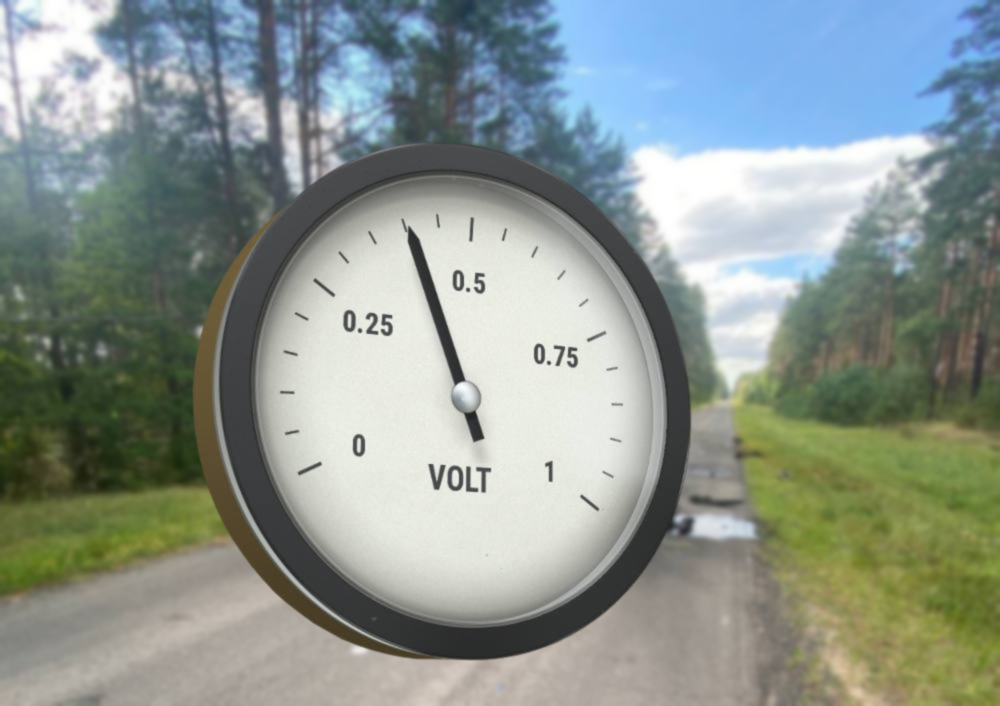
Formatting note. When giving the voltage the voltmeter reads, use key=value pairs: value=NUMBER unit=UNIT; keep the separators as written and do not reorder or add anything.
value=0.4 unit=V
